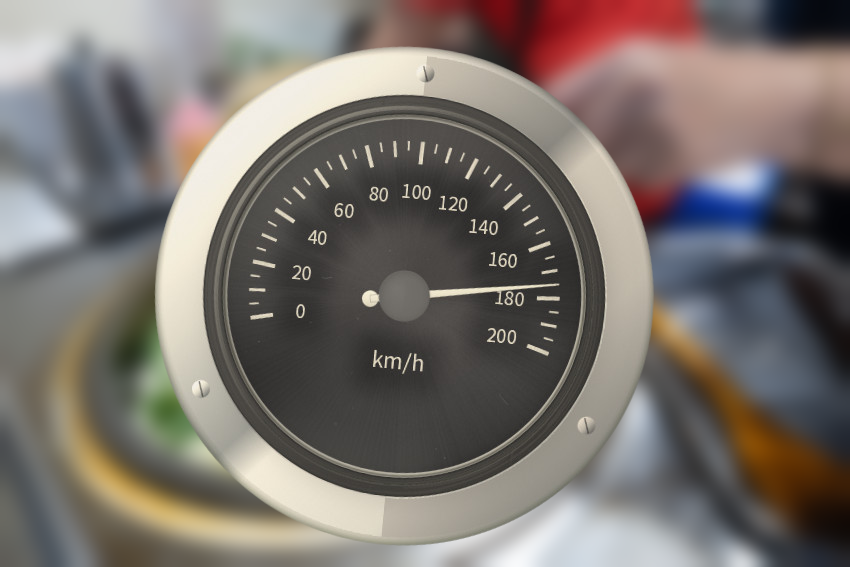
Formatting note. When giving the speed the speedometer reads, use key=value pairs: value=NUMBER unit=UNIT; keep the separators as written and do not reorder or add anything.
value=175 unit=km/h
